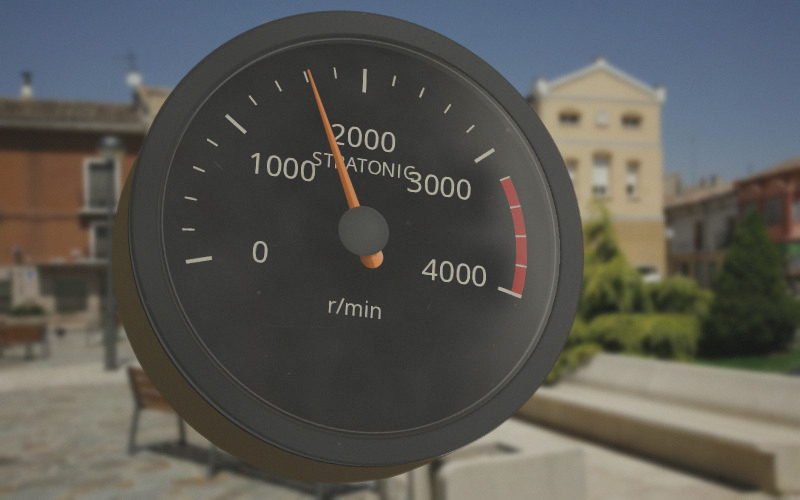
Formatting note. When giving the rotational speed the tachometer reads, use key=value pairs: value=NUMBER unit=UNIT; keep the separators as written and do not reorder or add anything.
value=1600 unit=rpm
